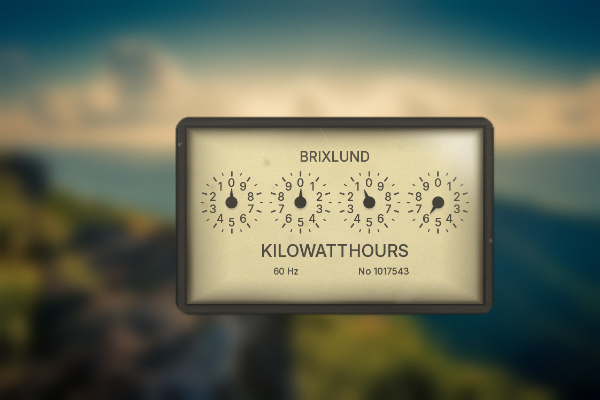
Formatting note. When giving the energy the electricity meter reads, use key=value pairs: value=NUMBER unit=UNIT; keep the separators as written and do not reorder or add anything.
value=6 unit=kWh
